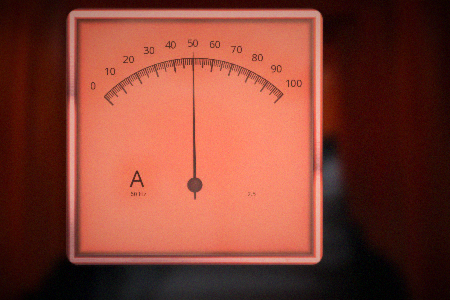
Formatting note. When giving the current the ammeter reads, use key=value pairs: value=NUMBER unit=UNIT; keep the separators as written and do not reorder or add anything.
value=50 unit=A
